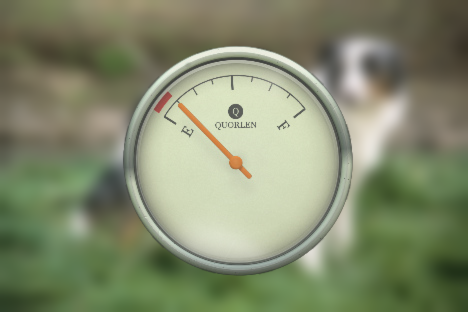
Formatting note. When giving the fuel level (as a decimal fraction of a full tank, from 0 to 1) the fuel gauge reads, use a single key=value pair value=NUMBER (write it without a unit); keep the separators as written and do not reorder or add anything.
value=0.125
